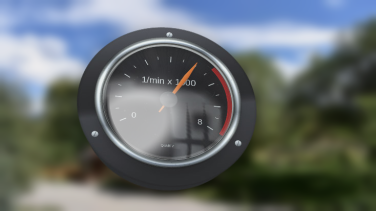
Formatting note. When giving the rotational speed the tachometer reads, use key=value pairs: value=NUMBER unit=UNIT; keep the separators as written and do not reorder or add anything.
value=5000 unit=rpm
